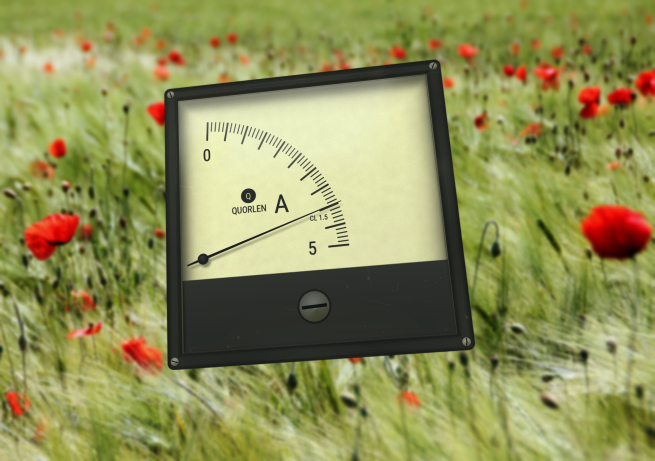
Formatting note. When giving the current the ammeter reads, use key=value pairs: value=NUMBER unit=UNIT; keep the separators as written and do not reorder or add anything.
value=4 unit=A
